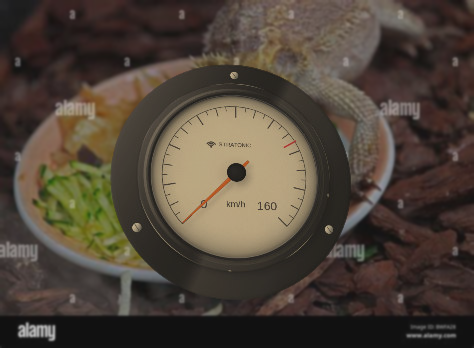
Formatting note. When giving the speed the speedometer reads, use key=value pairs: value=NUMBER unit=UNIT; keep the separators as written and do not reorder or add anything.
value=0 unit=km/h
